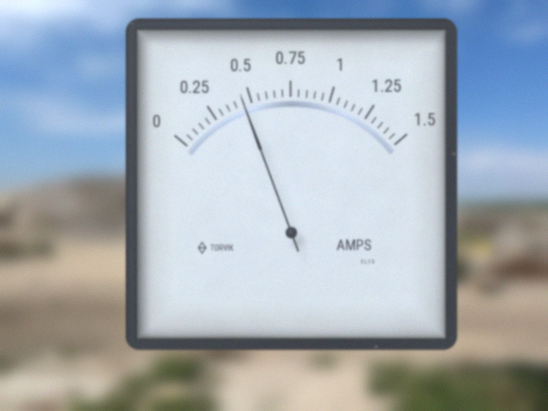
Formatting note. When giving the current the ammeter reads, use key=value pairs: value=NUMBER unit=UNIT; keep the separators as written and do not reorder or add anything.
value=0.45 unit=A
